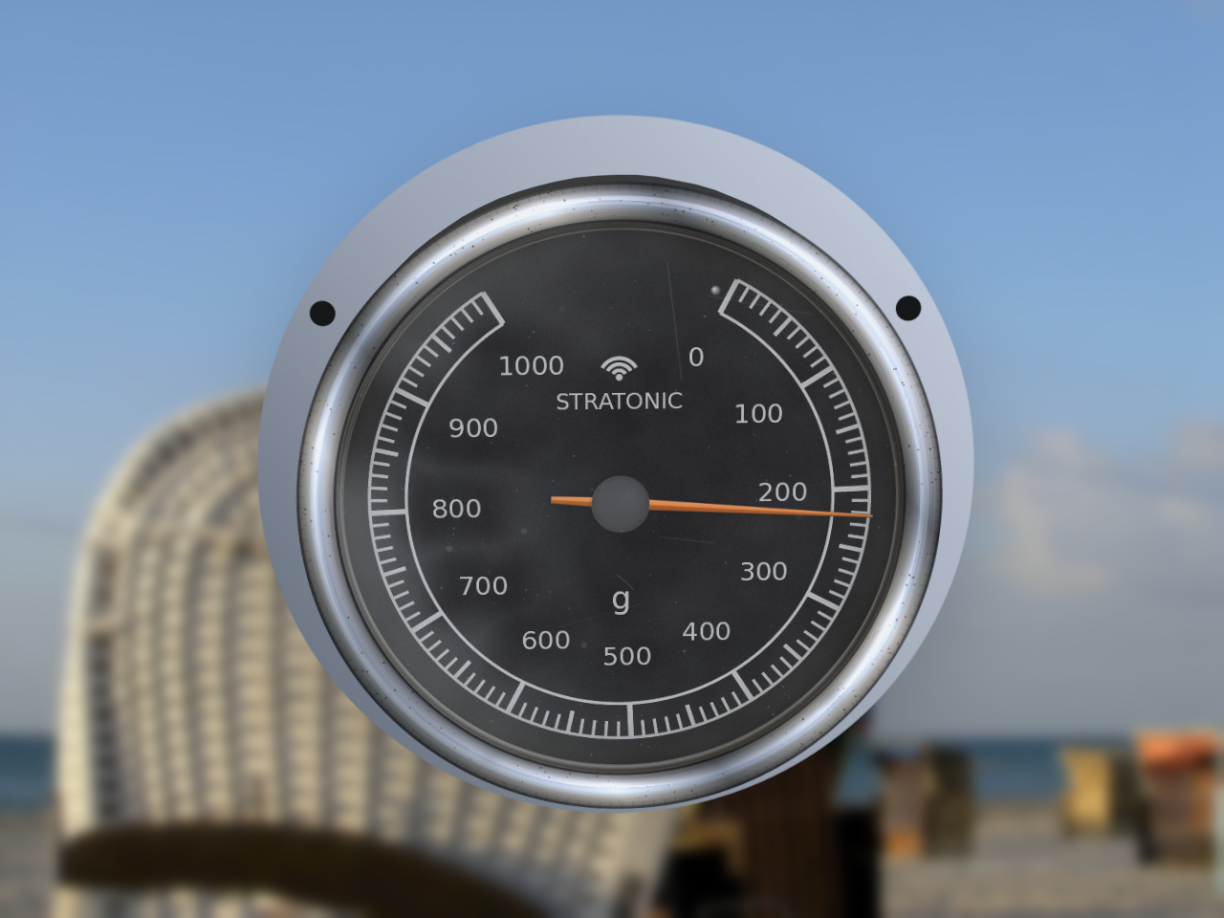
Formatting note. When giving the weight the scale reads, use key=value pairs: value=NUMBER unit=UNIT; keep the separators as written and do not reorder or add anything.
value=220 unit=g
